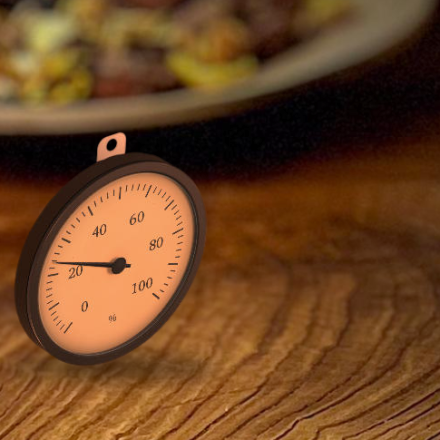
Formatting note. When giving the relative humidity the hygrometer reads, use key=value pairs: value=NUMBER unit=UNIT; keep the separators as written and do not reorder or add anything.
value=24 unit=%
